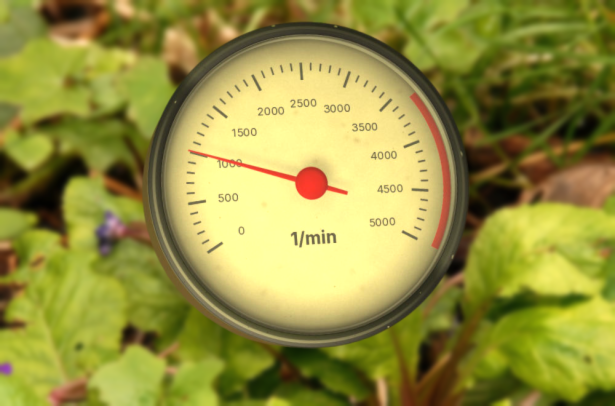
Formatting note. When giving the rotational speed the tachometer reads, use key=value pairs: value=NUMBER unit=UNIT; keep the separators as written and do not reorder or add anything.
value=1000 unit=rpm
